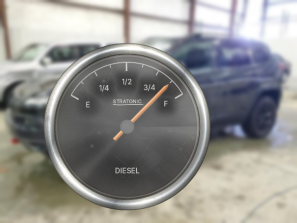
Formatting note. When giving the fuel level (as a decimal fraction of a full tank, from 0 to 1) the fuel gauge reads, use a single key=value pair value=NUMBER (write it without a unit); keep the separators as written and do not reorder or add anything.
value=0.875
